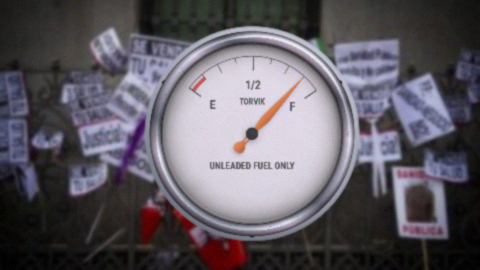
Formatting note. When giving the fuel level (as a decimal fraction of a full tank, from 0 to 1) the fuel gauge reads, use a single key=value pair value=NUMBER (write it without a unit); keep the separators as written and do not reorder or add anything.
value=0.875
